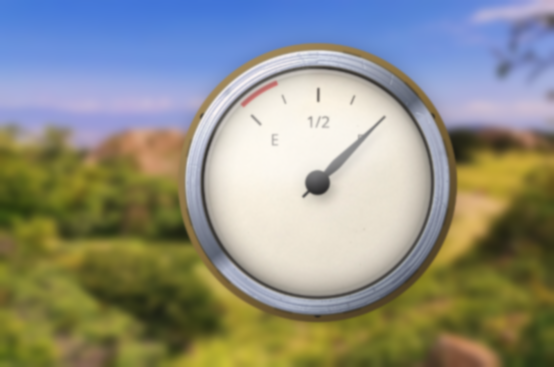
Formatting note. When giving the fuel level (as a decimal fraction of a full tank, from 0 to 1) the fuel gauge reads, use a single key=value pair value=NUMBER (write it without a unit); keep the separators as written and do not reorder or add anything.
value=1
